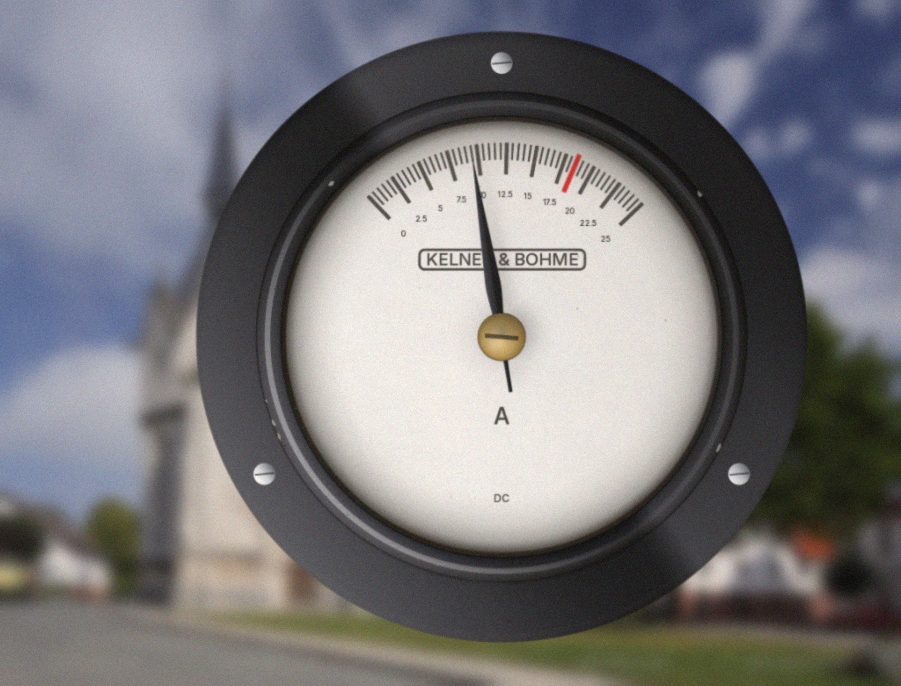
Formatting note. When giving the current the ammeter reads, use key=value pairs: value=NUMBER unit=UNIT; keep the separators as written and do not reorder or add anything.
value=9.5 unit=A
